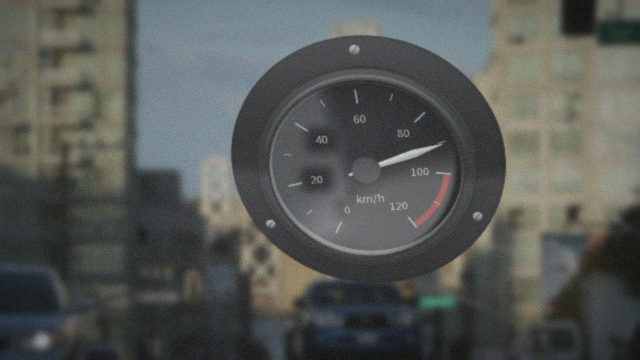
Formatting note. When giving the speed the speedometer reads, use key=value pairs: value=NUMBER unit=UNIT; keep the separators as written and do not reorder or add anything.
value=90 unit=km/h
